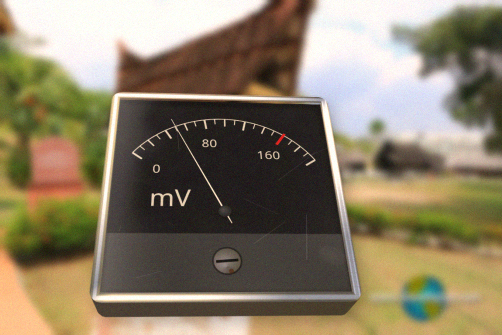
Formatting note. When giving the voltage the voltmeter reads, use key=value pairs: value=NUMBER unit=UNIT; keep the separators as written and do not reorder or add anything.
value=50 unit=mV
